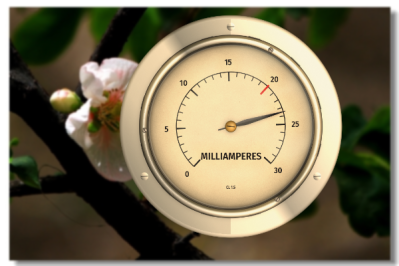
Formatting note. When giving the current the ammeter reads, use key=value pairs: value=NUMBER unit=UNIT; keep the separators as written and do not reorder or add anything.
value=23.5 unit=mA
